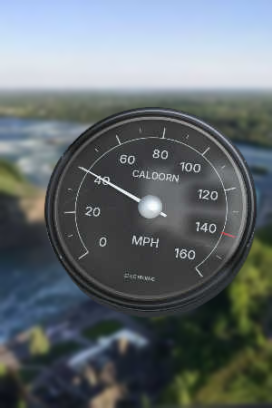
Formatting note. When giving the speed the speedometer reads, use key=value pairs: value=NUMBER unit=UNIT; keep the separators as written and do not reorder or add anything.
value=40 unit=mph
